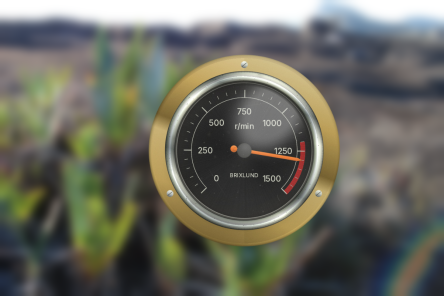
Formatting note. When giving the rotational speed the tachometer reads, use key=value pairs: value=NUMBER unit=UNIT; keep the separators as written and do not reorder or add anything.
value=1300 unit=rpm
